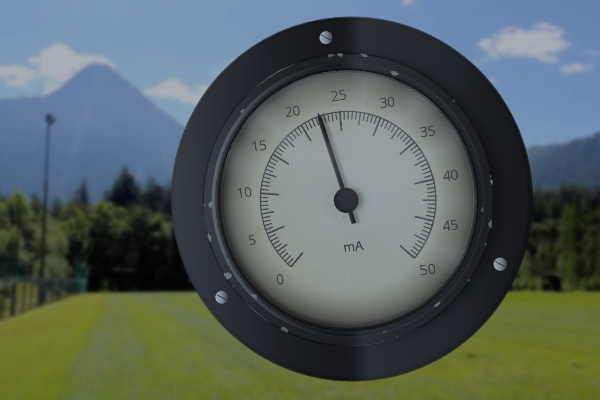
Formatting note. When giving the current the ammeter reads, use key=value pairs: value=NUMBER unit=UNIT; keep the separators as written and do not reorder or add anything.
value=22.5 unit=mA
